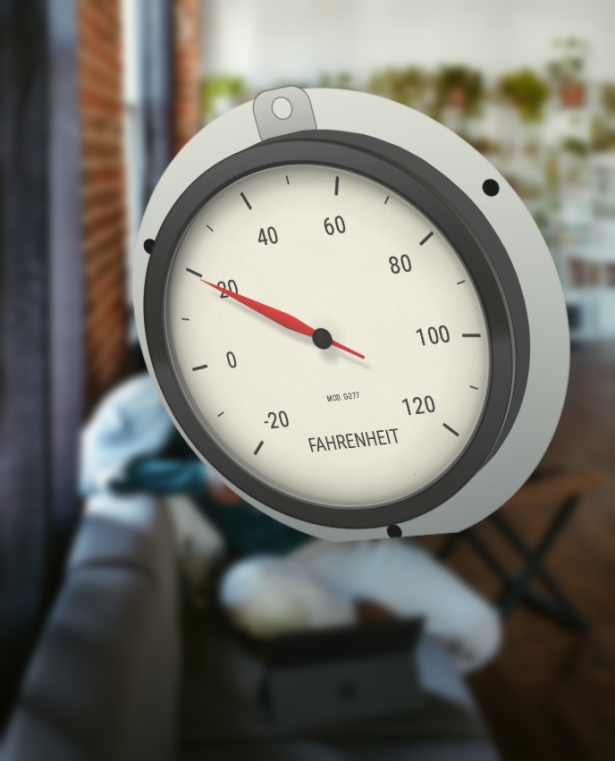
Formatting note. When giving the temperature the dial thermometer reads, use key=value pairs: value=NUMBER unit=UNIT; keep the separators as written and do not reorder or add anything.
value=20 unit=°F
